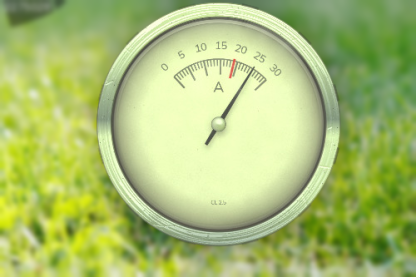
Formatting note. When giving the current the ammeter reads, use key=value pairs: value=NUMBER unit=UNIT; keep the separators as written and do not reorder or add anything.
value=25 unit=A
